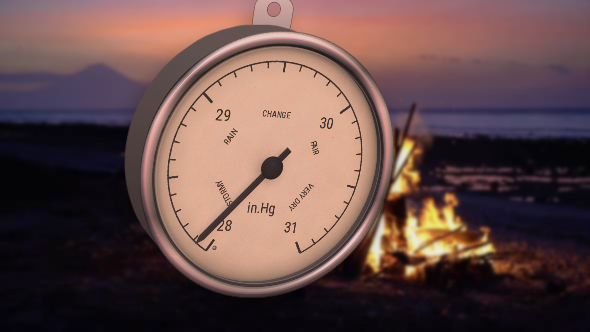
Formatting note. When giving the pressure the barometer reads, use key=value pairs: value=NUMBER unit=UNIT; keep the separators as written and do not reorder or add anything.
value=28.1 unit=inHg
